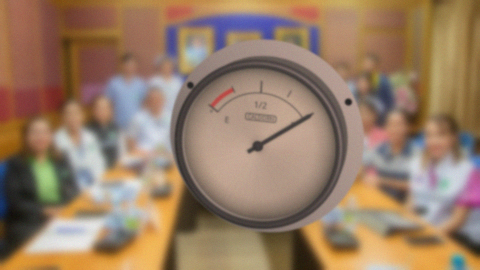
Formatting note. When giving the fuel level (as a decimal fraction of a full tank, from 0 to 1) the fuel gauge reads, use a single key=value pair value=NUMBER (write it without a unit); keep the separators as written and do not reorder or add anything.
value=1
